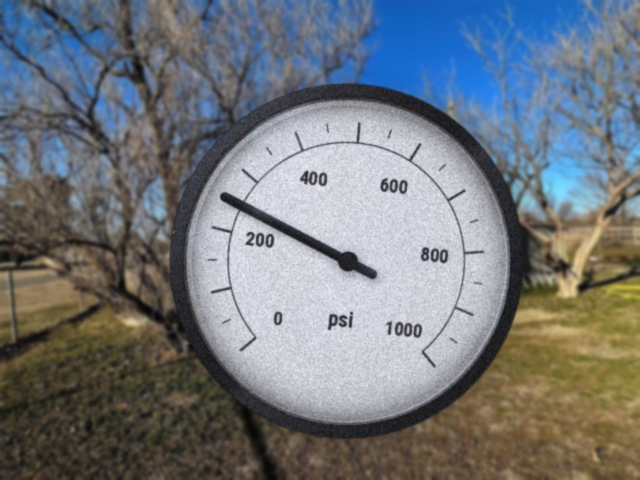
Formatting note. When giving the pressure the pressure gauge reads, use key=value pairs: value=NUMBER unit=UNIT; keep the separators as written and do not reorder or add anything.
value=250 unit=psi
